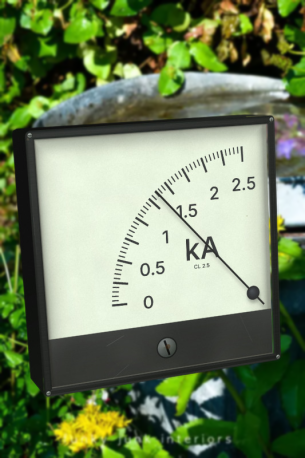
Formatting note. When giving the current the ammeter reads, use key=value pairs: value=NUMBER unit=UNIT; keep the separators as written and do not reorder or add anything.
value=1.35 unit=kA
